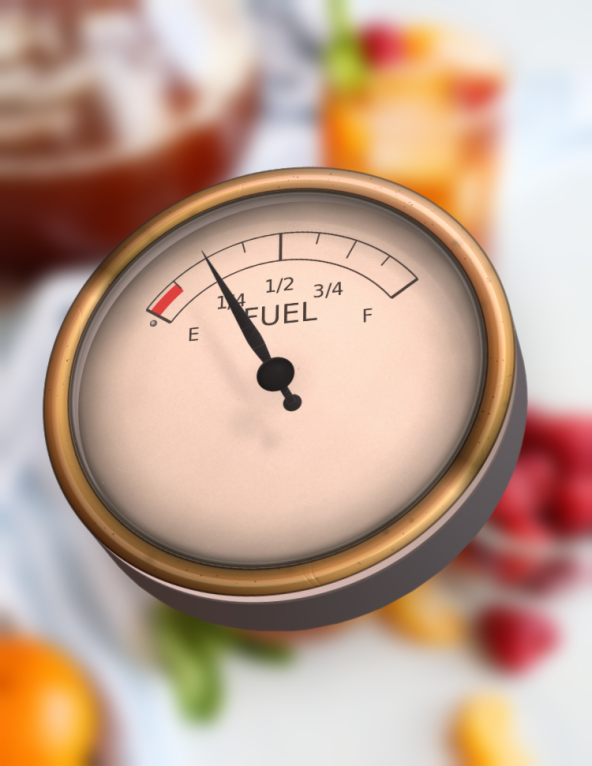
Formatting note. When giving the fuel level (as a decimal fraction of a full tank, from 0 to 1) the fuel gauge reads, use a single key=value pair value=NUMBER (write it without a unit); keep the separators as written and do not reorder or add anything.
value=0.25
